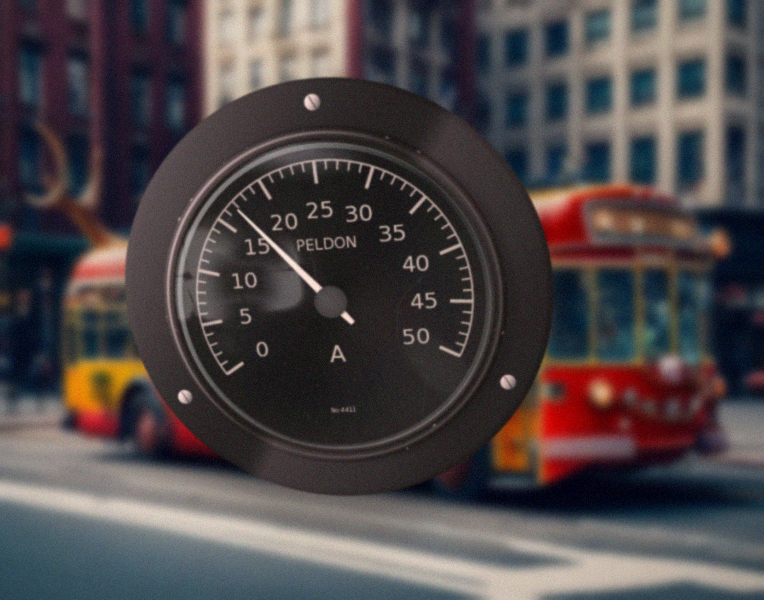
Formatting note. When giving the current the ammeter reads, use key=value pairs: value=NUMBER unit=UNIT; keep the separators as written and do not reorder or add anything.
value=17 unit=A
